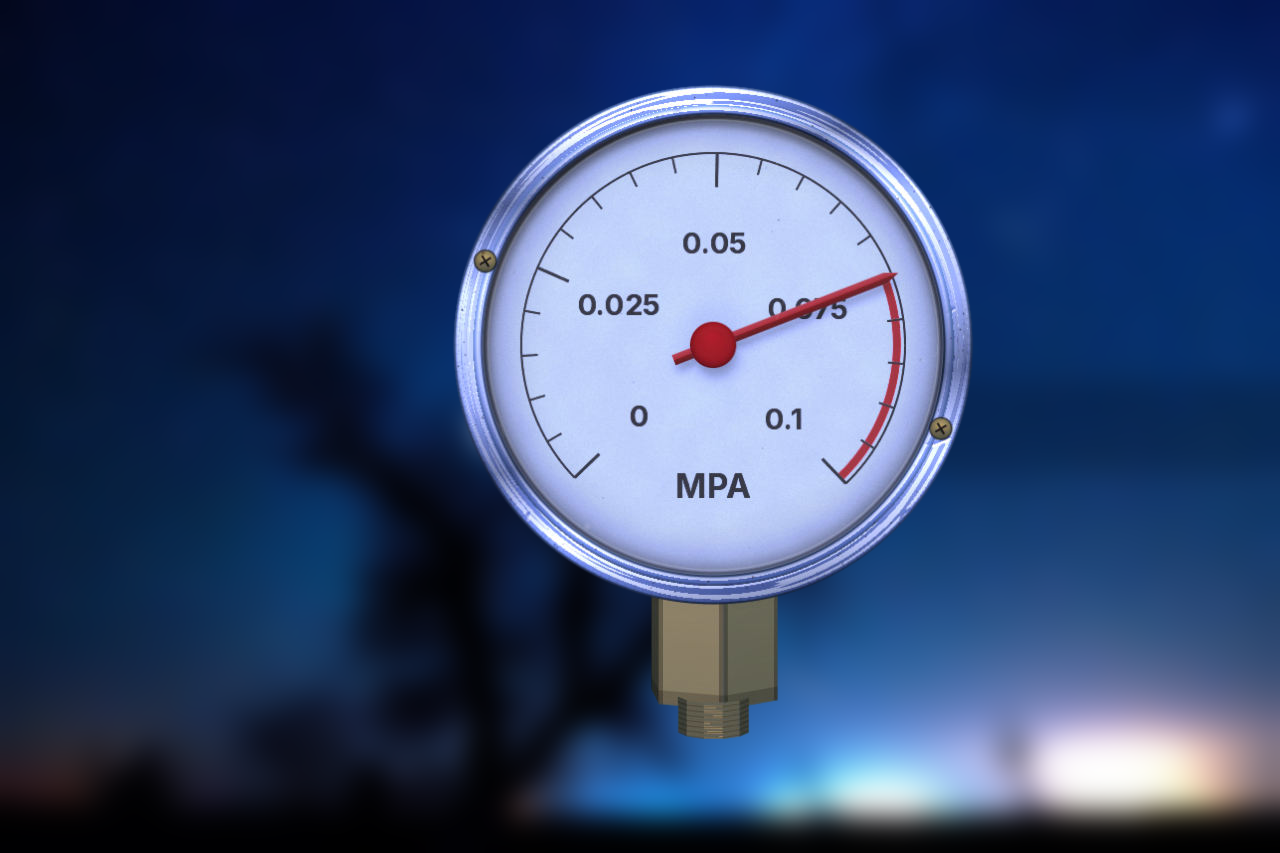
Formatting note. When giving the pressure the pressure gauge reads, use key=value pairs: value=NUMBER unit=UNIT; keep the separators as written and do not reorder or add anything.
value=0.075 unit=MPa
